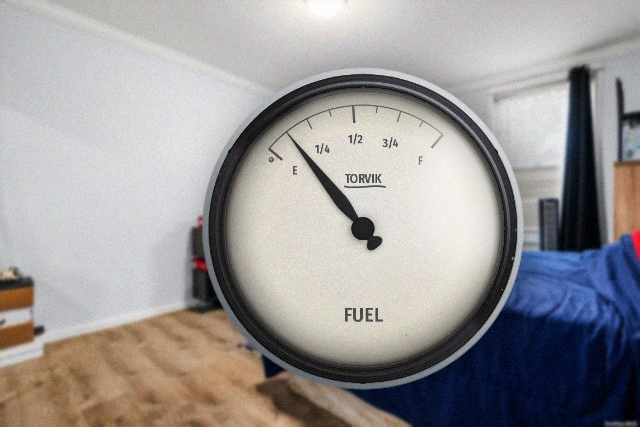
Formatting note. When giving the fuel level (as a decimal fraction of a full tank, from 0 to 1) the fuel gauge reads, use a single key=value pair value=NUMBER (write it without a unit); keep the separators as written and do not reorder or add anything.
value=0.125
